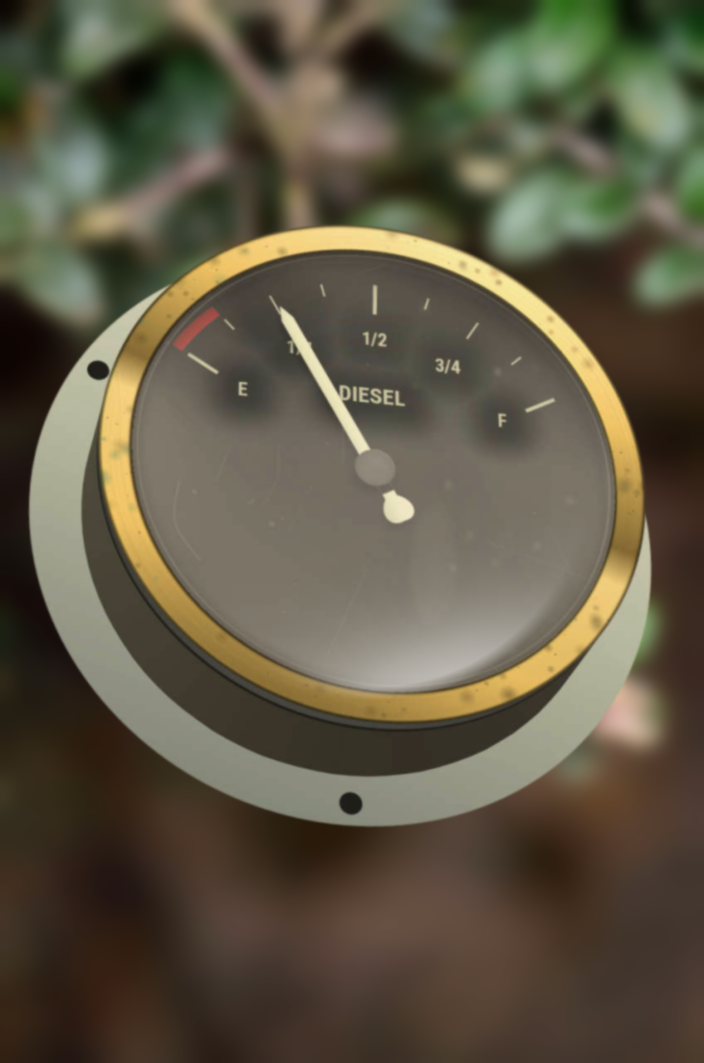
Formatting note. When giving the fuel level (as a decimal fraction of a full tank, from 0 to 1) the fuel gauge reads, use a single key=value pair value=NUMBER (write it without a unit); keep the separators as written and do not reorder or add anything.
value=0.25
